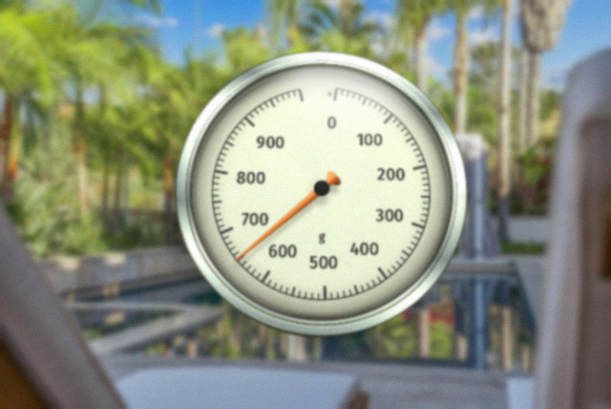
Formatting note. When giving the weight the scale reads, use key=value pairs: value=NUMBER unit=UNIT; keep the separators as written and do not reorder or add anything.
value=650 unit=g
